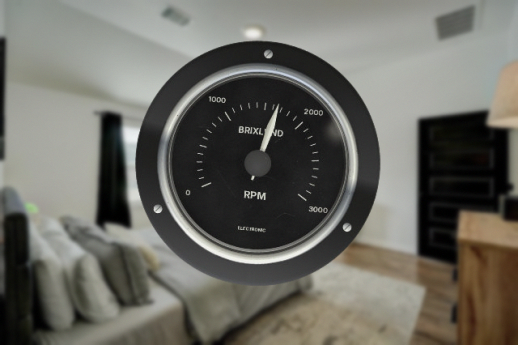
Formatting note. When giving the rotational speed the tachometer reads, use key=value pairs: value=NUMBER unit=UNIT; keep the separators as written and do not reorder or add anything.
value=1650 unit=rpm
